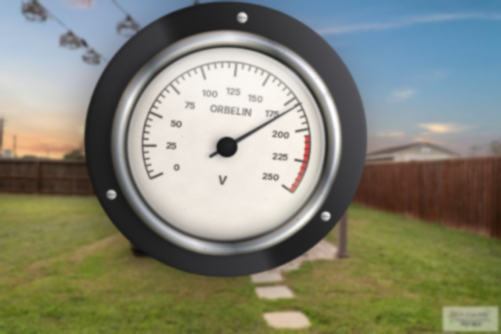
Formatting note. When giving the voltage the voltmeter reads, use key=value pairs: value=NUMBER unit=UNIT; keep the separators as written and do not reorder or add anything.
value=180 unit=V
